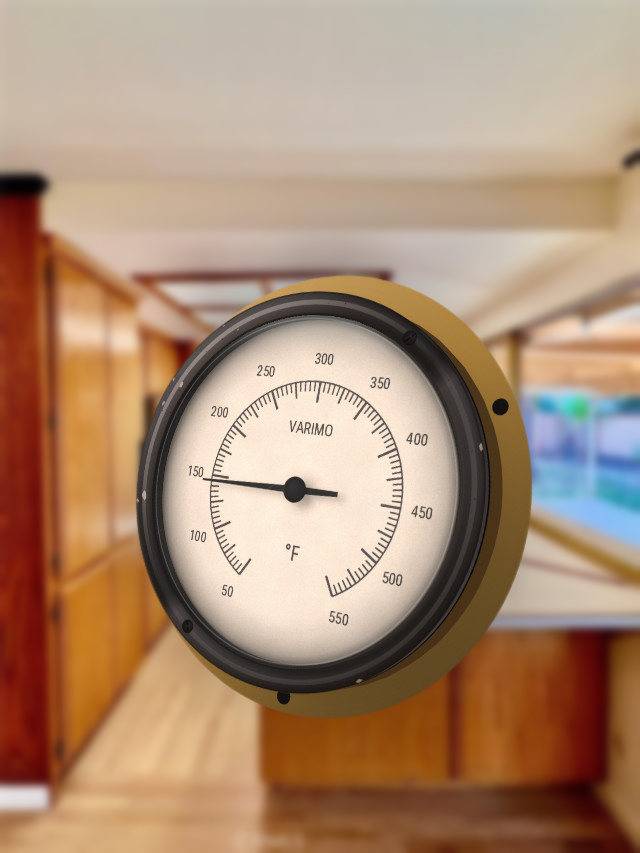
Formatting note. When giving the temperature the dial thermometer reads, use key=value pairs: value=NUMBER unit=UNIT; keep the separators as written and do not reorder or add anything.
value=145 unit=°F
